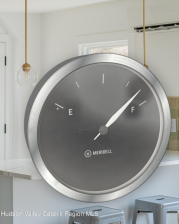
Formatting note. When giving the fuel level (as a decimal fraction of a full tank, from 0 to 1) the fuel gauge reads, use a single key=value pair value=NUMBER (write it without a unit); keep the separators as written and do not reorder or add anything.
value=0.875
